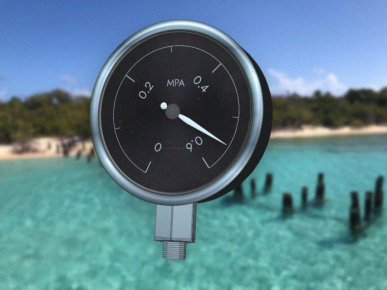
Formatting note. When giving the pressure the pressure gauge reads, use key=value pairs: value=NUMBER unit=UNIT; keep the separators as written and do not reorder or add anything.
value=0.55 unit=MPa
